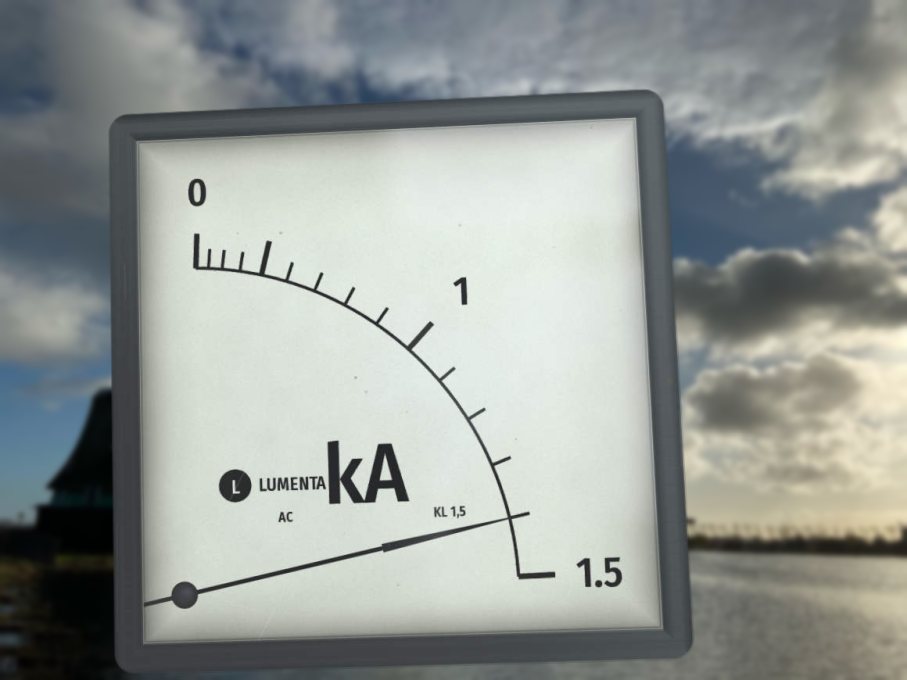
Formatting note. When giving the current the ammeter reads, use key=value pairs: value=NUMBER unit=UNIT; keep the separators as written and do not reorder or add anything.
value=1.4 unit=kA
